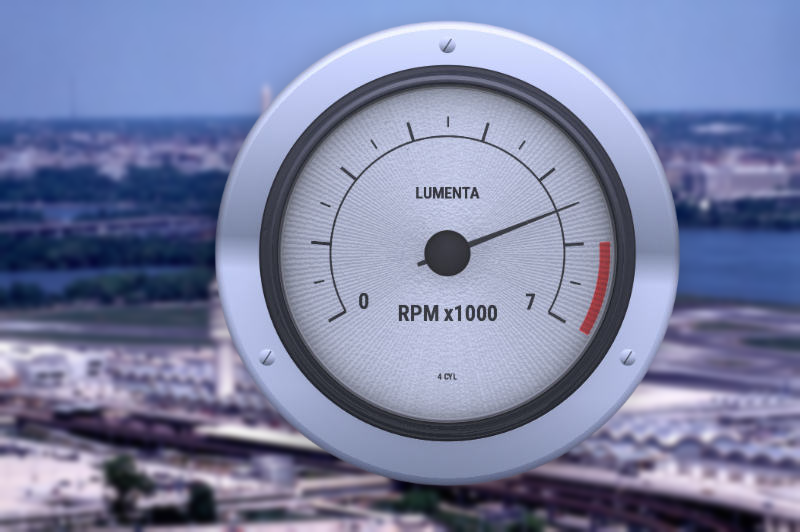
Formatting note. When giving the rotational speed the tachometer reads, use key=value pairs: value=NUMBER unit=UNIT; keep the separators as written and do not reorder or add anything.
value=5500 unit=rpm
